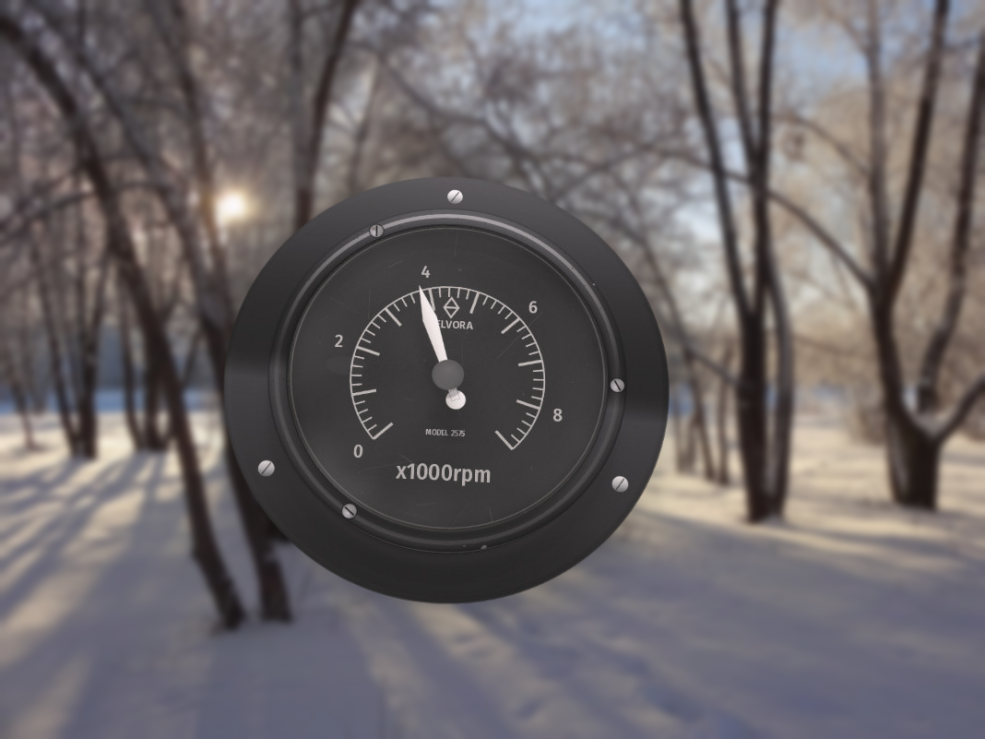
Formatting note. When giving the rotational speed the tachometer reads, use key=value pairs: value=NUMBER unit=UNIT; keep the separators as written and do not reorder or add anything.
value=3800 unit=rpm
